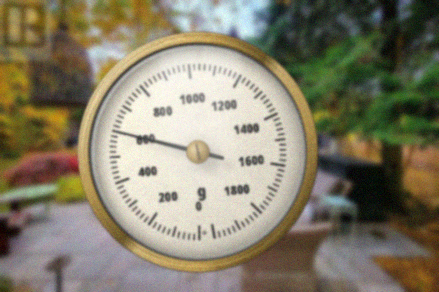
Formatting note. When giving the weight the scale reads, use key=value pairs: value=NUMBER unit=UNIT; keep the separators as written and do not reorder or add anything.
value=600 unit=g
